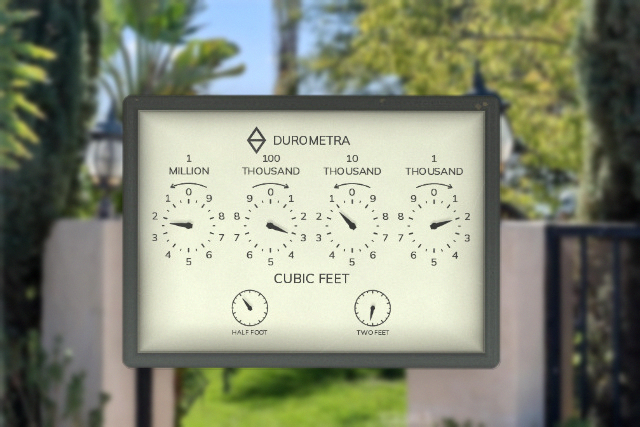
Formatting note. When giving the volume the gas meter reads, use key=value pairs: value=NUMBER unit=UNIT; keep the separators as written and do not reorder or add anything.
value=231200 unit=ft³
